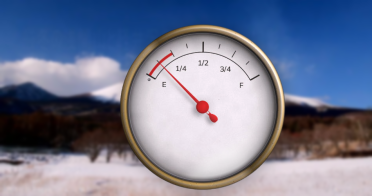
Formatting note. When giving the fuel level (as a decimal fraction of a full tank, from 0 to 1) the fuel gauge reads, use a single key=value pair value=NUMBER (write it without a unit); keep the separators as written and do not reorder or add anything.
value=0.125
